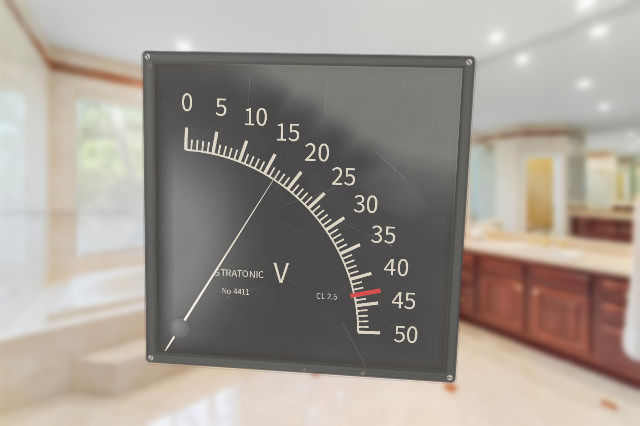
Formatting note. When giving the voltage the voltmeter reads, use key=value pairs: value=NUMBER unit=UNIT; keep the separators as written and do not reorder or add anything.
value=17 unit=V
